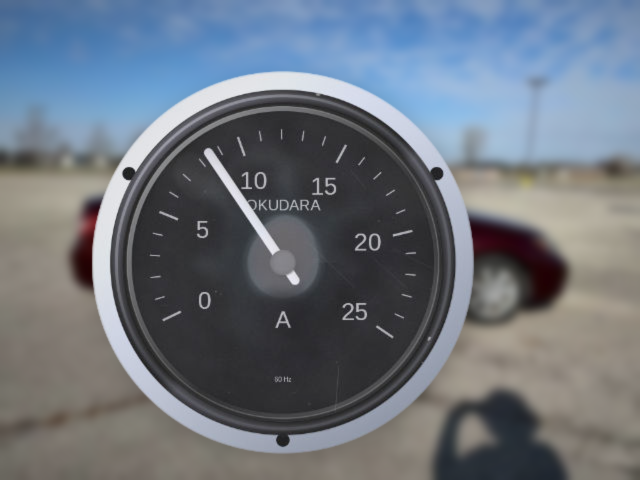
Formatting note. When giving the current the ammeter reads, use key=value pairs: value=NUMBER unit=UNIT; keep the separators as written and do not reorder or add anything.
value=8.5 unit=A
